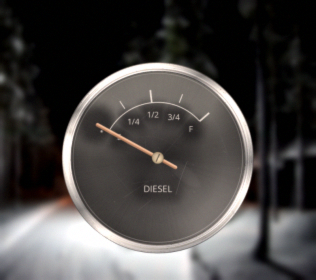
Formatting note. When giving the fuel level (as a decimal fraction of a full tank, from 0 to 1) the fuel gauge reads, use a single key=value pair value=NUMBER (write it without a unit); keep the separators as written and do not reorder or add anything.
value=0
